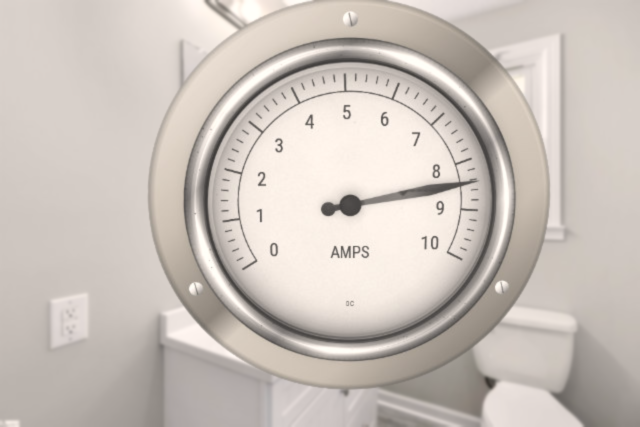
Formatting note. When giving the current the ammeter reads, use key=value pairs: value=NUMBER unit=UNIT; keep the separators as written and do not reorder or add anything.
value=8.4 unit=A
